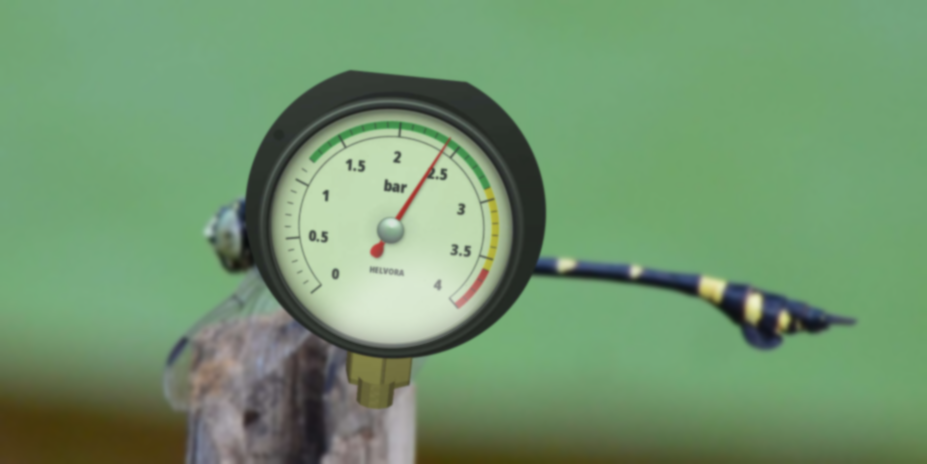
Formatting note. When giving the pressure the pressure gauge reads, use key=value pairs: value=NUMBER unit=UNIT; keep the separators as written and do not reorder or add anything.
value=2.4 unit=bar
